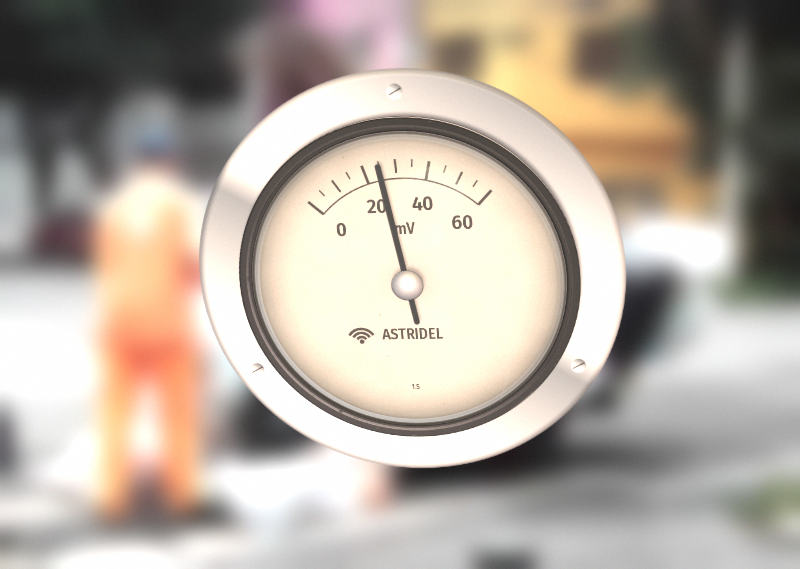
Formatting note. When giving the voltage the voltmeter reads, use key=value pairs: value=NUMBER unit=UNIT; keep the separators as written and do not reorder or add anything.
value=25 unit=mV
